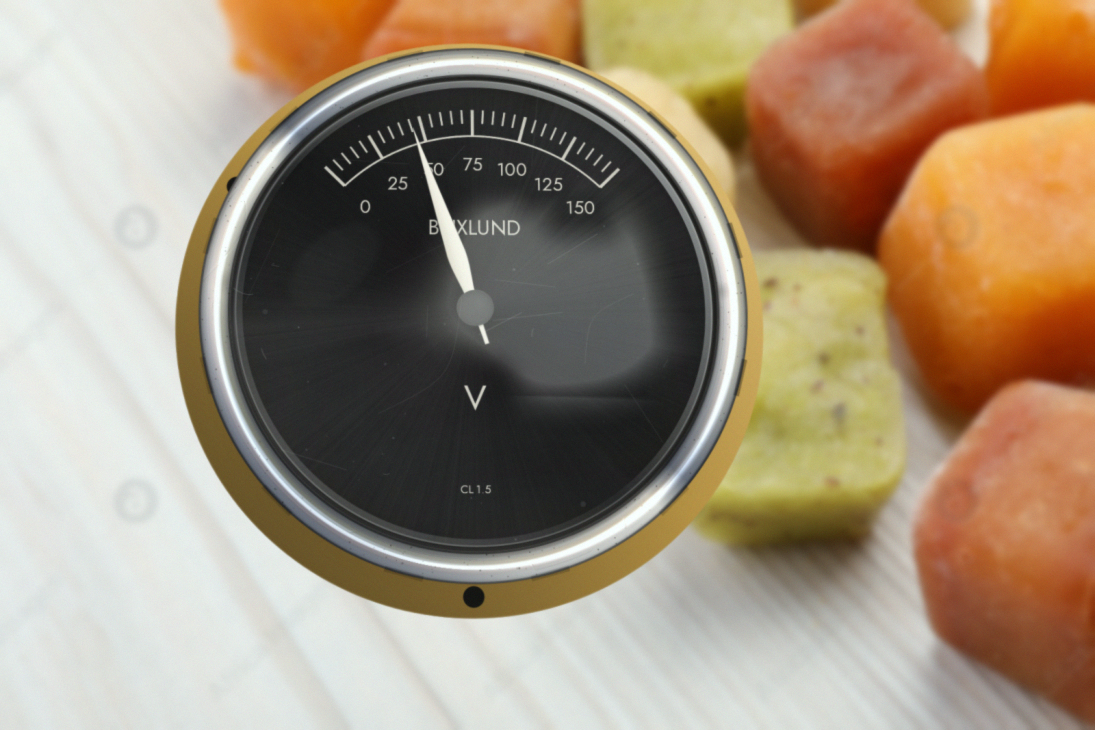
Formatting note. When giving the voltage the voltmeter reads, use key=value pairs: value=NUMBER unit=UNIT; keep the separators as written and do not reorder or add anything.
value=45 unit=V
